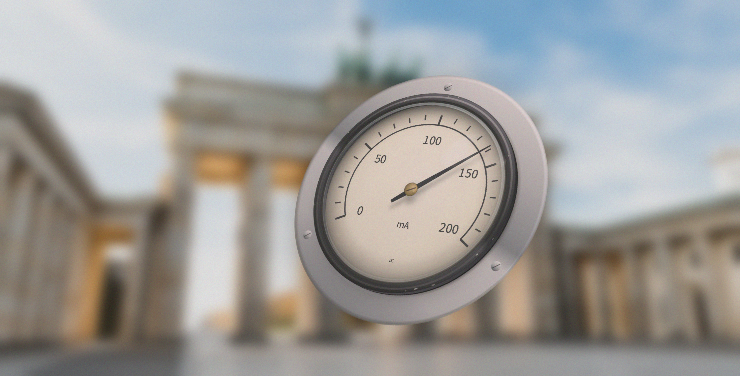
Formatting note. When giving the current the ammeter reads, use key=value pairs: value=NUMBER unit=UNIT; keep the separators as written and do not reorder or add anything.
value=140 unit=mA
